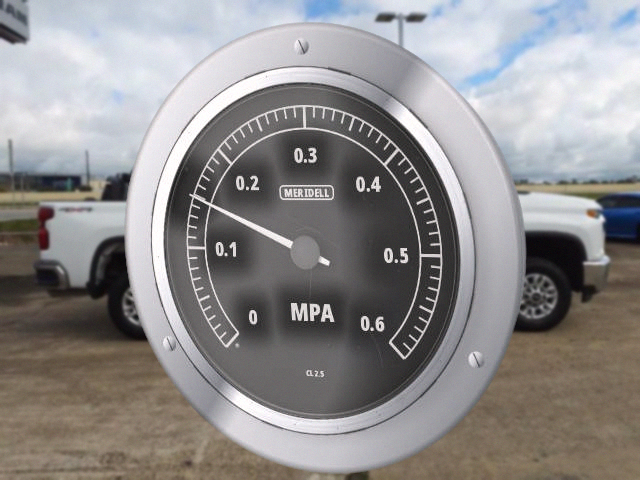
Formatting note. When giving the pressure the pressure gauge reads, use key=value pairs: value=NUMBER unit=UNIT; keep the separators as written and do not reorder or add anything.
value=0.15 unit=MPa
